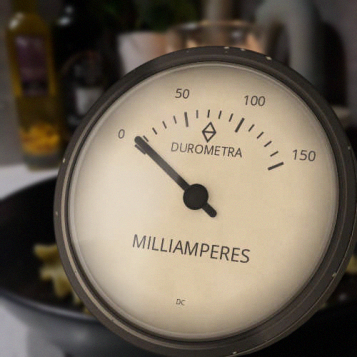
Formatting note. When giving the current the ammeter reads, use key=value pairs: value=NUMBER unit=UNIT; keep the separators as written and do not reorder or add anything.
value=5 unit=mA
